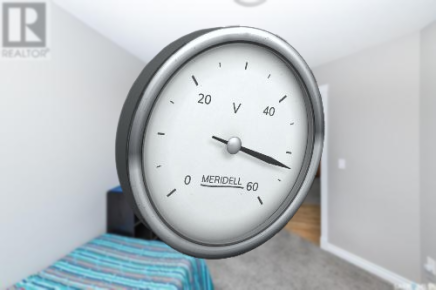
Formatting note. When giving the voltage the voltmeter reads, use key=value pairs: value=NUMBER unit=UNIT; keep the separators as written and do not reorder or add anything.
value=52.5 unit=V
